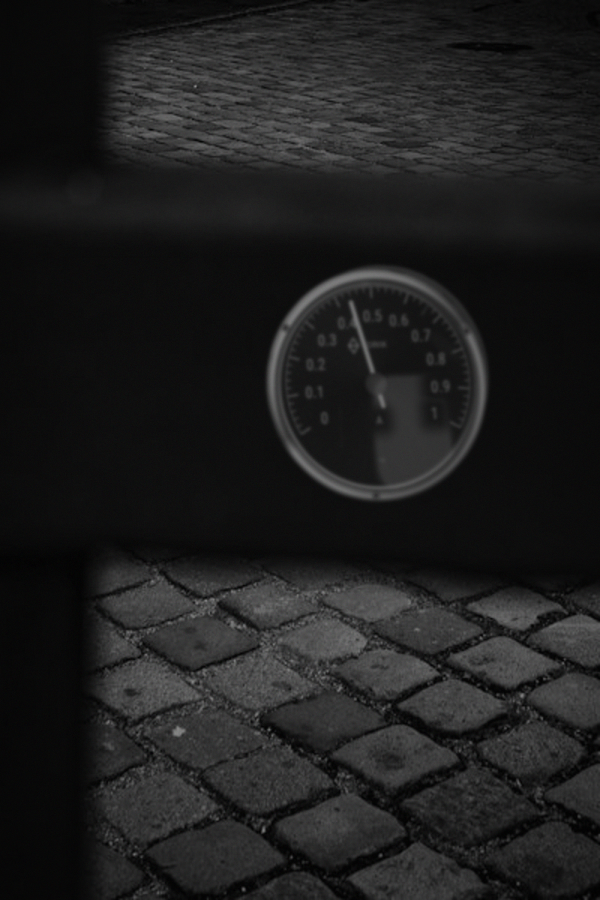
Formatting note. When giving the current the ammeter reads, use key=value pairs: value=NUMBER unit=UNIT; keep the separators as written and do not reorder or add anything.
value=0.44 unit=A
